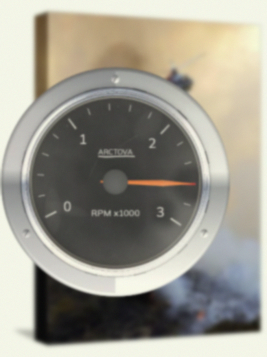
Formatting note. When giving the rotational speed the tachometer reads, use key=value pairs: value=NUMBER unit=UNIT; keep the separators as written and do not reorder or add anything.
value=2600 unit=rpm
